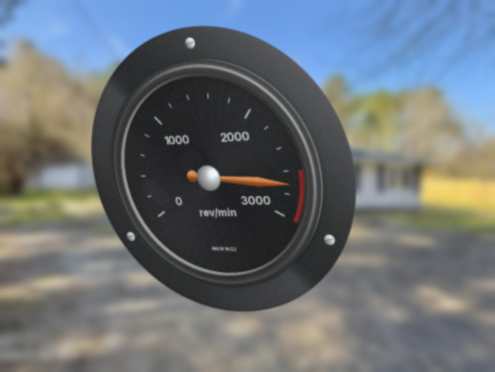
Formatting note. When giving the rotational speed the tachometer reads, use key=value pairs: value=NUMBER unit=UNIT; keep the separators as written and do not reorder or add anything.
value=2700 unit=rpm
